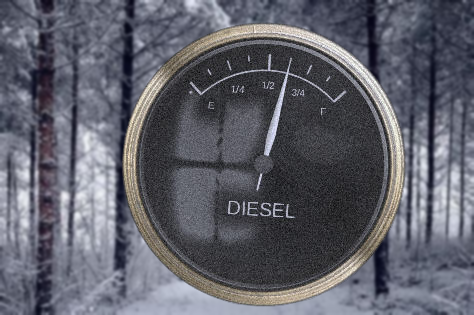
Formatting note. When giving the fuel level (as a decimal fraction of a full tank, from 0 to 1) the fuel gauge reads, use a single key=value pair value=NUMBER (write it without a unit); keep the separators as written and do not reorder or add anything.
value=0.625
